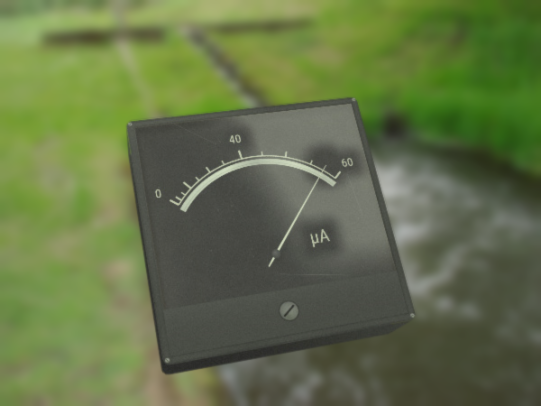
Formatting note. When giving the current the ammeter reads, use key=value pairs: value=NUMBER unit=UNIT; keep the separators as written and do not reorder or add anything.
value=57.5 unit=µA
